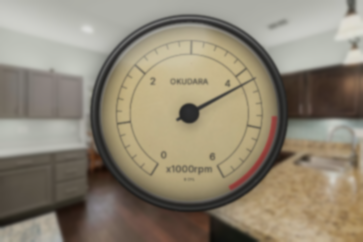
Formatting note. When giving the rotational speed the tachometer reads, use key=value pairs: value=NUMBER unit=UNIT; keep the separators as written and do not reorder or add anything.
value=4200 unit=rpm
